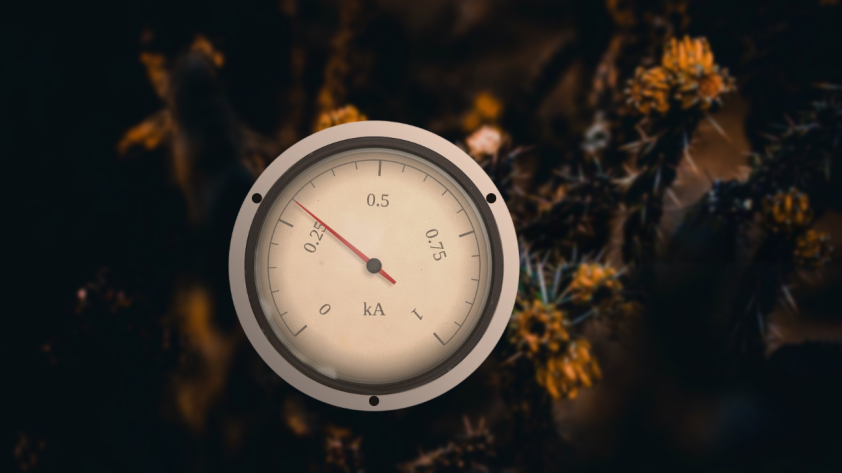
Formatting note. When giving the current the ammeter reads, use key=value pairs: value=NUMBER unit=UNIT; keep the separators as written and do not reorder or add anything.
value=0.3 unit=kA
